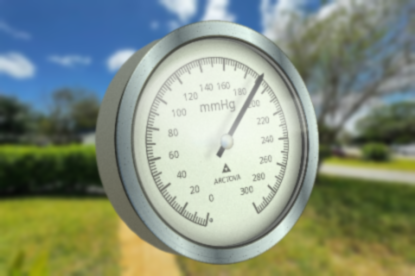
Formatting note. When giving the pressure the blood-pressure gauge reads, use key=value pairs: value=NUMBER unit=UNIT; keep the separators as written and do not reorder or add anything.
value=190 unit=mmHg
